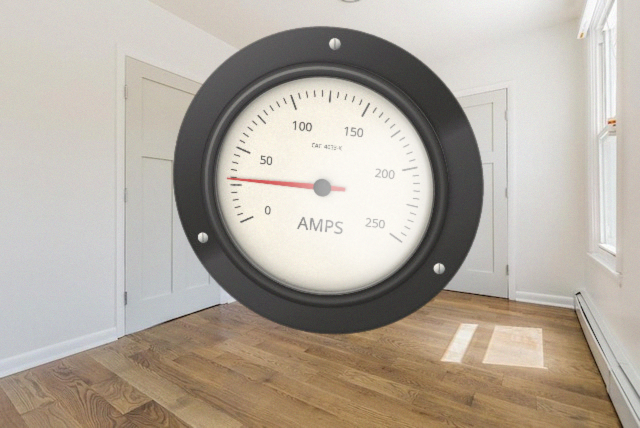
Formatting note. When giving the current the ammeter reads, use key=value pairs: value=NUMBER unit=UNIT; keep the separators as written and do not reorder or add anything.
value=30 unit=A
